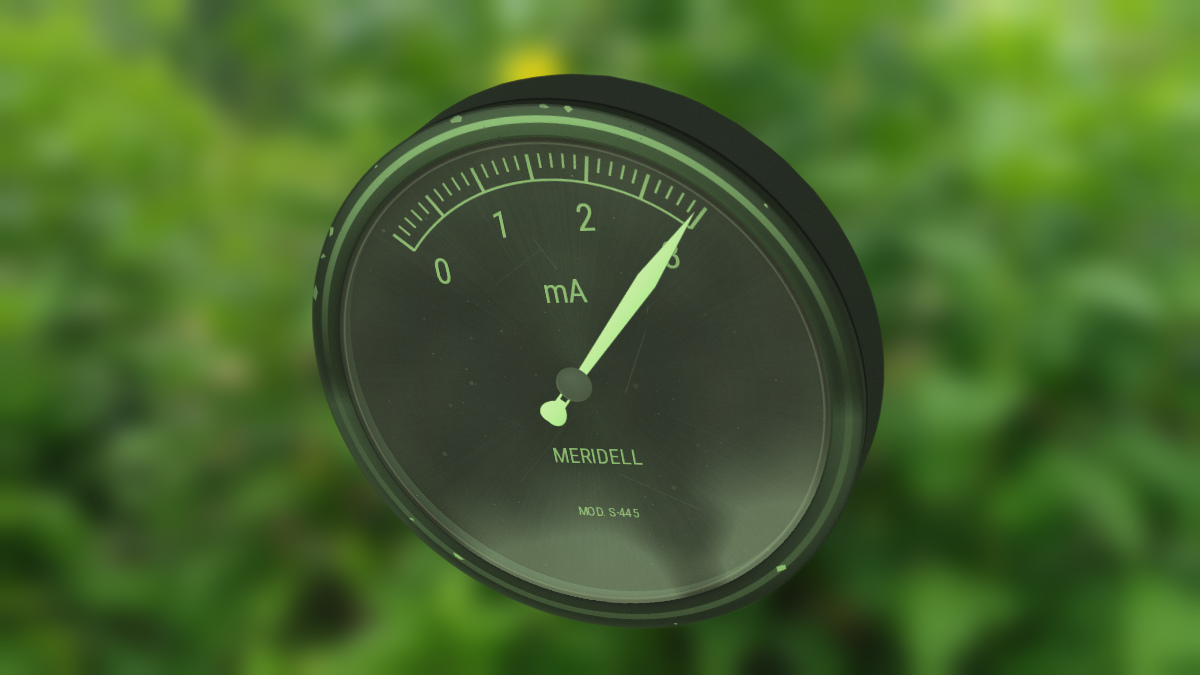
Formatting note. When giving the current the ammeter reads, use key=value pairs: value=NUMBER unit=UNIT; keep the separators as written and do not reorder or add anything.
value=2.95 unit=mA
